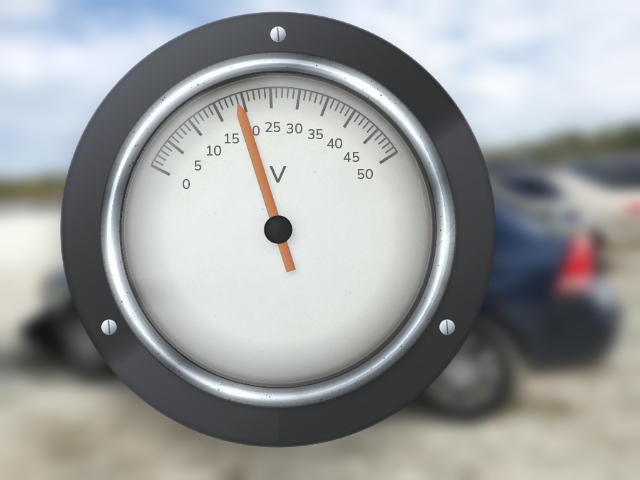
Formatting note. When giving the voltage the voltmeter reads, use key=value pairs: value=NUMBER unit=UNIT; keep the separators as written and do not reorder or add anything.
value=19 unit=V
